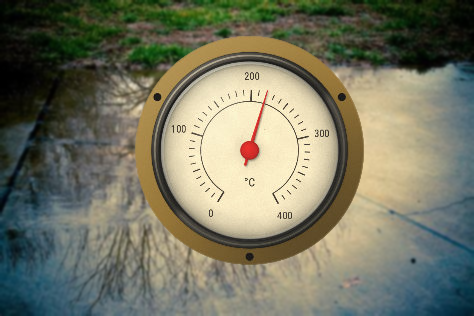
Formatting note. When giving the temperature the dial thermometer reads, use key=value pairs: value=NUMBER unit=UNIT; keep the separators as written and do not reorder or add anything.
value=220 unit=°C
